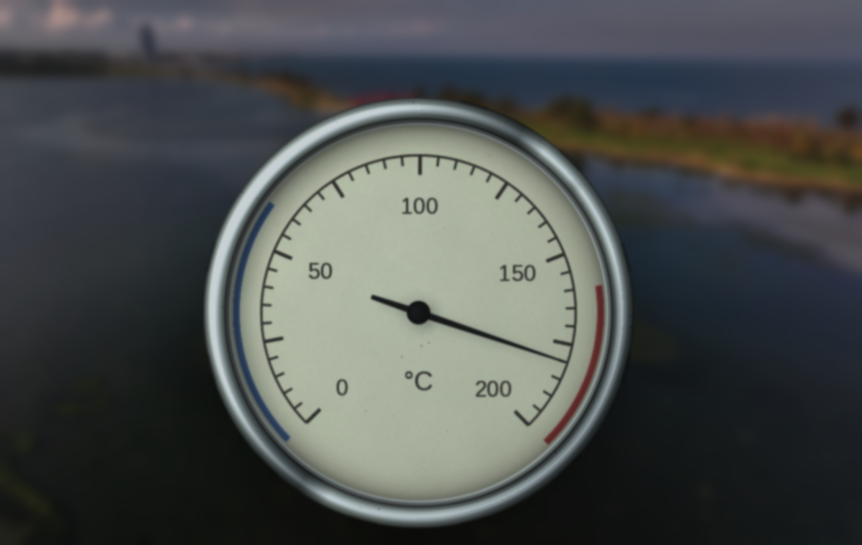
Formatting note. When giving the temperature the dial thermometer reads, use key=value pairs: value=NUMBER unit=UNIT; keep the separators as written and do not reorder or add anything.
value=180 unit=°C
